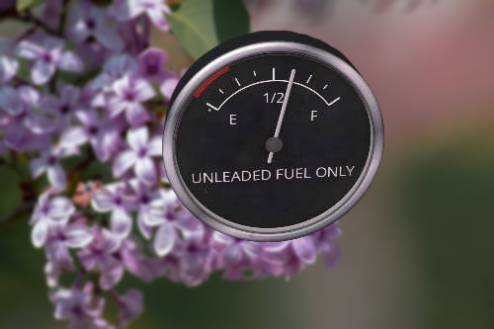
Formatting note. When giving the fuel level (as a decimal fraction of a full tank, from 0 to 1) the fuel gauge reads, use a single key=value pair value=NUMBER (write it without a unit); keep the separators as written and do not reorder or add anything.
value=0.625
